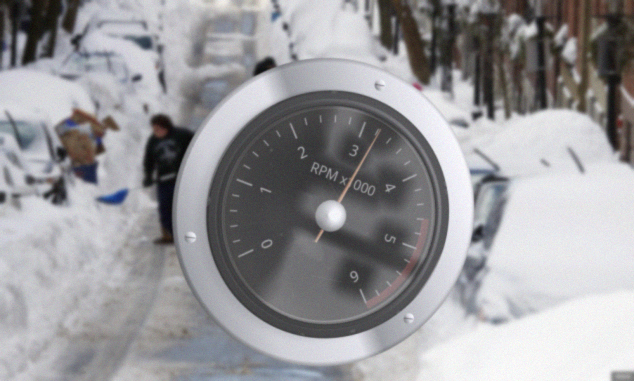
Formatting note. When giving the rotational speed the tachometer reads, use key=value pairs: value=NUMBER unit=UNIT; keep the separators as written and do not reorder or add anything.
value=3200 unit=rpm
